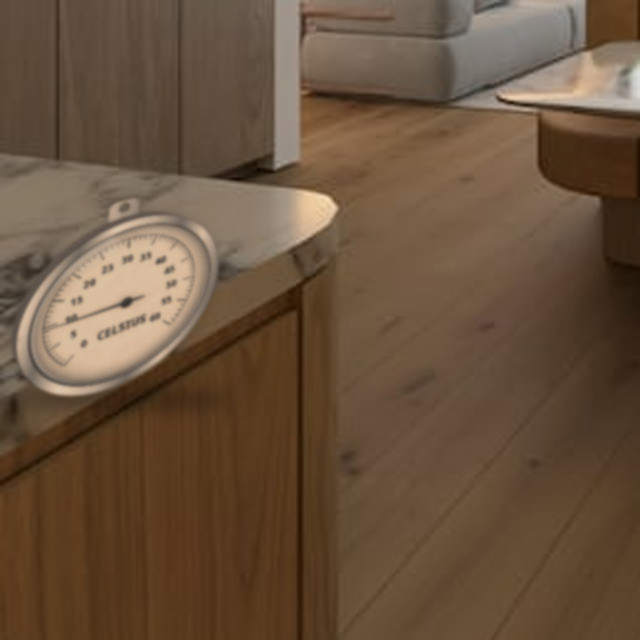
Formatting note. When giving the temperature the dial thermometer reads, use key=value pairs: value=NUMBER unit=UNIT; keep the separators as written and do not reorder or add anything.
value=10 unit=°C
